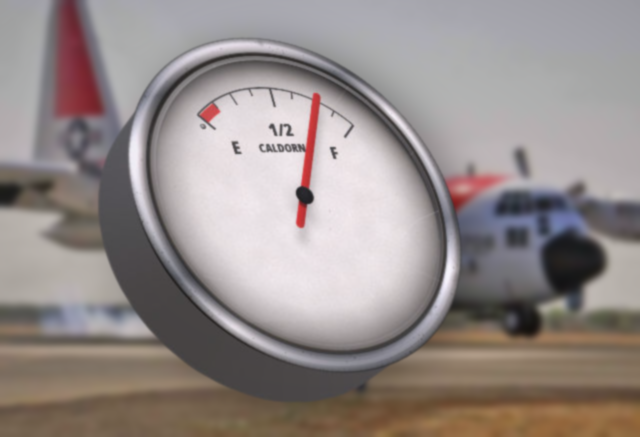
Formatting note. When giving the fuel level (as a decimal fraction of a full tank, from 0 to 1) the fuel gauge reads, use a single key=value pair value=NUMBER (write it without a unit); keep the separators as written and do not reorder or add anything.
value=0.75
